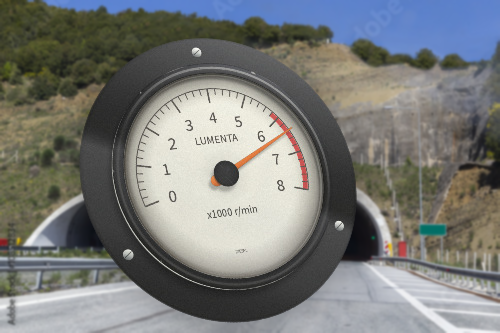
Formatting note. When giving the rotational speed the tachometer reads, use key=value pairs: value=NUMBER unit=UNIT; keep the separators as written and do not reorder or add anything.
value=6400 unit=rpm
